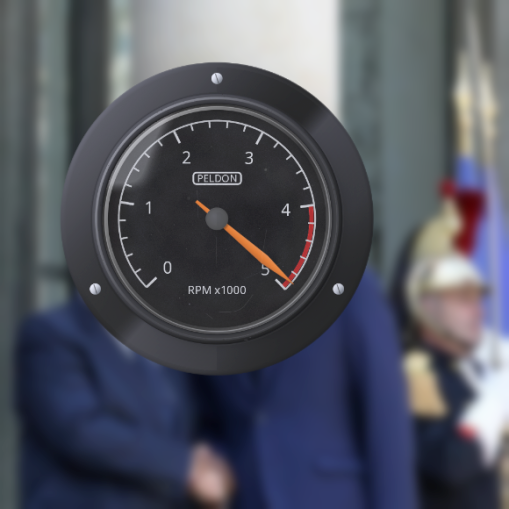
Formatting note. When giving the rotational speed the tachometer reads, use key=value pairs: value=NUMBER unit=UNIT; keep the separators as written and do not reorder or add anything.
value=4900 unit=rpm
